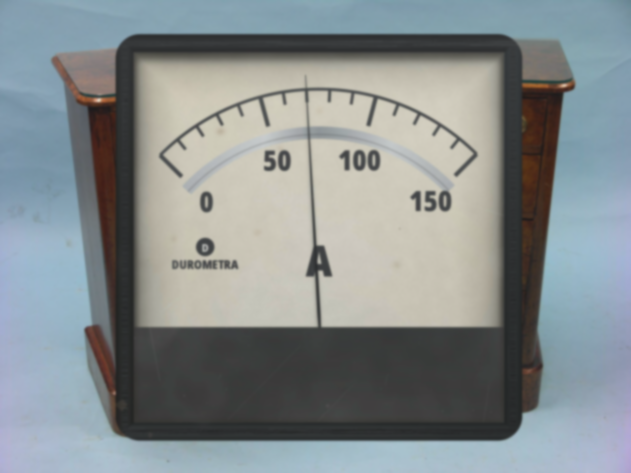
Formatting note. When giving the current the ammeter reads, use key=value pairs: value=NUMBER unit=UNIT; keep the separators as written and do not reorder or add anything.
value=70 unit=A
